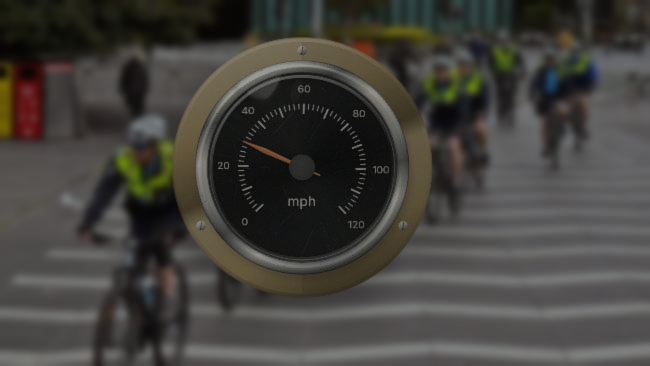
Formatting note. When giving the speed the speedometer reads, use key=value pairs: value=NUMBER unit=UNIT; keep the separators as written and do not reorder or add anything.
value=30 unit=mph
